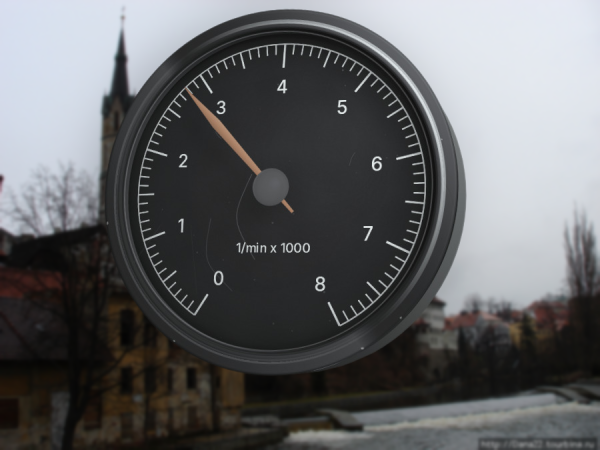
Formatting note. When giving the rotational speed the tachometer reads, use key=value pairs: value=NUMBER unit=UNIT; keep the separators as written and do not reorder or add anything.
value=2800 unit=rpm
